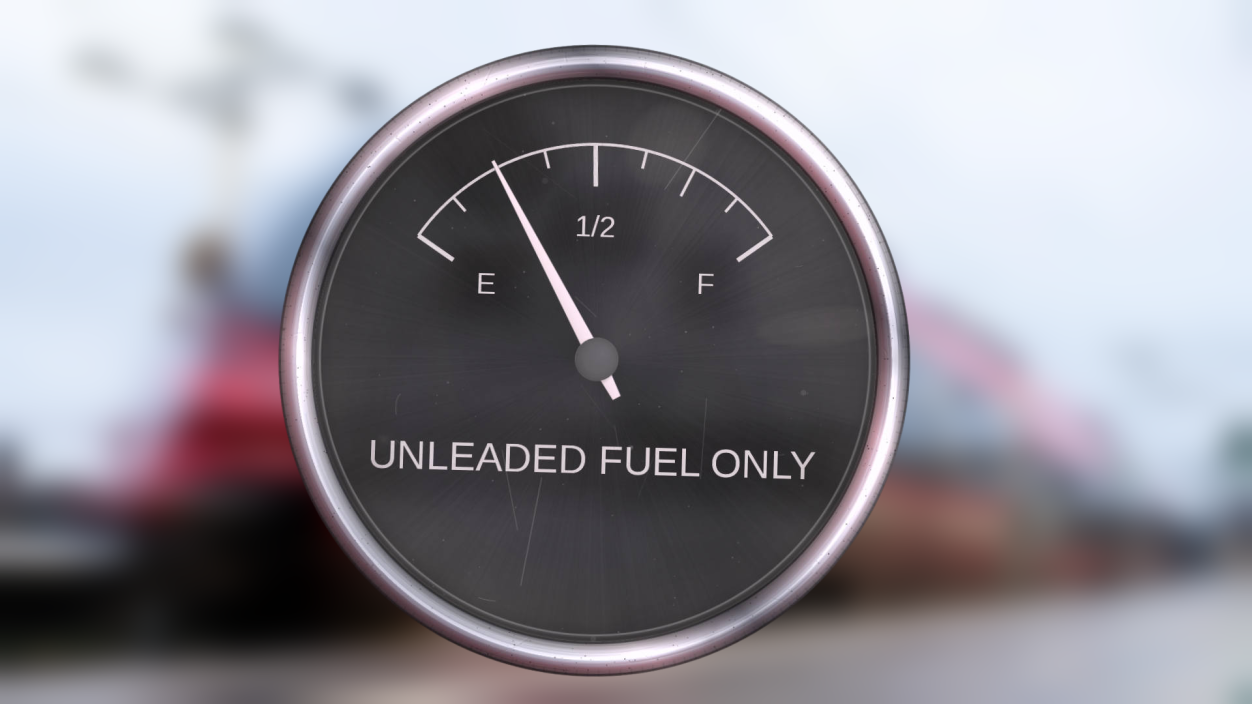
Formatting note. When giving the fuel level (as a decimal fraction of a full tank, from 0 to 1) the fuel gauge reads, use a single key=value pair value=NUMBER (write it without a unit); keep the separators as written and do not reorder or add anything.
value=0.25
